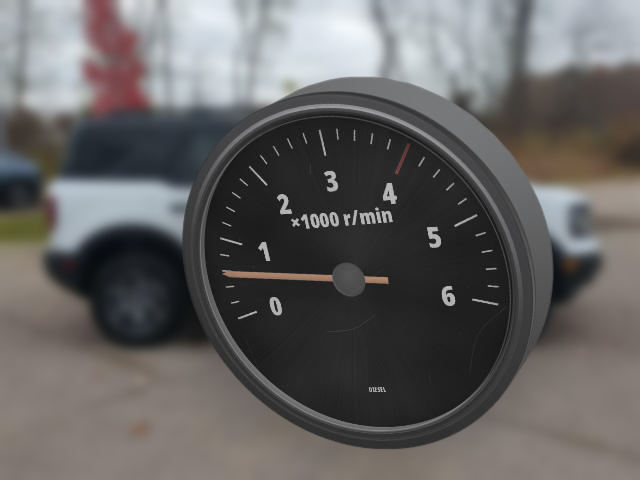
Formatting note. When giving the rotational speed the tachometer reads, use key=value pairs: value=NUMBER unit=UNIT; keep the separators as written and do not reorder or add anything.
value=600 unit=rpm
